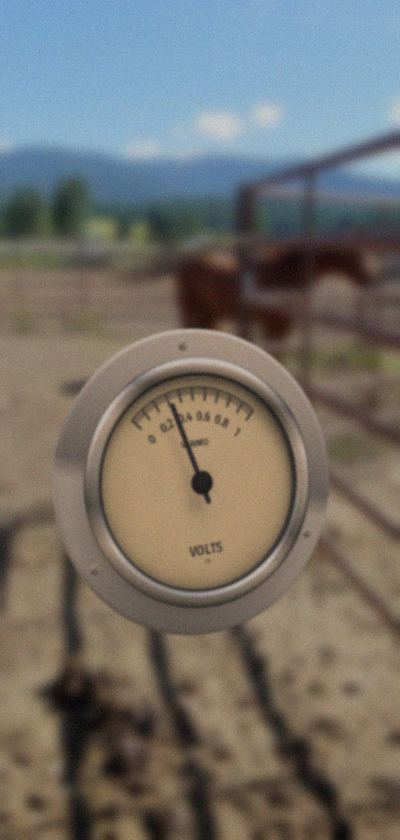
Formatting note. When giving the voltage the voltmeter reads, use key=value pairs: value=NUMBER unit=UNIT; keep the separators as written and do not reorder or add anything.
value=0.3 unit=V
